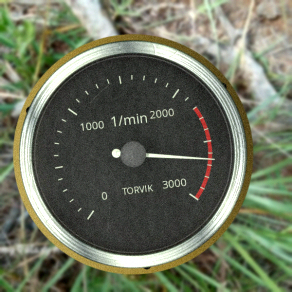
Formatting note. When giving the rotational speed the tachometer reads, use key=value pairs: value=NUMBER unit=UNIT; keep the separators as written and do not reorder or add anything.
value=2650 unit=rpm
